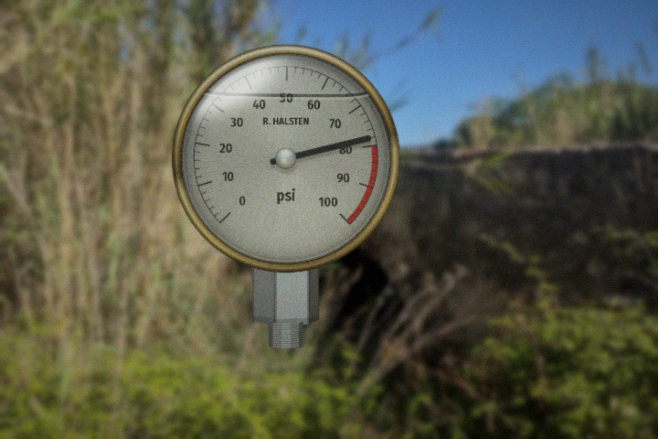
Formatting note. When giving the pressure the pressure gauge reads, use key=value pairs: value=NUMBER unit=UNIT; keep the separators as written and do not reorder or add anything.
value=78 unit=psi
